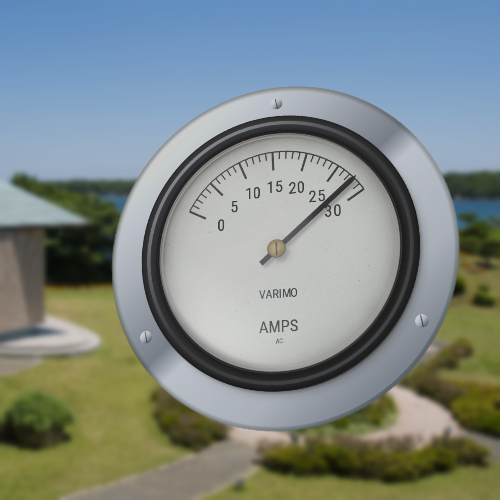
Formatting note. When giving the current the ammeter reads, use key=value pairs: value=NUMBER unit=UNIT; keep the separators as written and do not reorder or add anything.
value=28 unit=A
